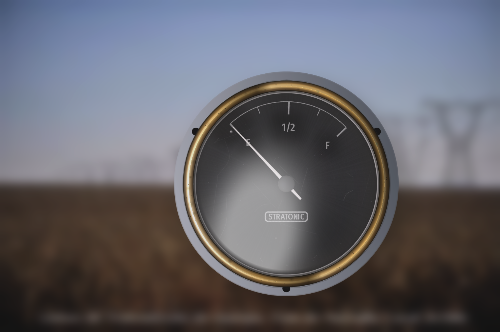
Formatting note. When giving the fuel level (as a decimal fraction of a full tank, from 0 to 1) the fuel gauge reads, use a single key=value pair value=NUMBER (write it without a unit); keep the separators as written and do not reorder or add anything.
value=0
